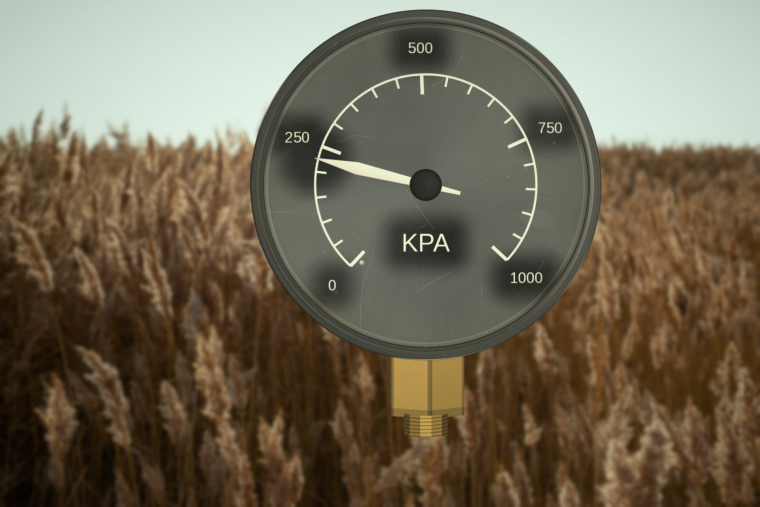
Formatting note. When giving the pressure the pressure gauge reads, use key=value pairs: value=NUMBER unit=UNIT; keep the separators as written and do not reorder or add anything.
value=225 unit=kPa
